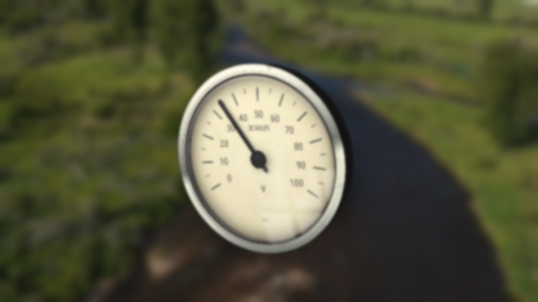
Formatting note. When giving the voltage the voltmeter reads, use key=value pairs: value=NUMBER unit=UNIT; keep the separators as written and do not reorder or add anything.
value=35 unit=V
